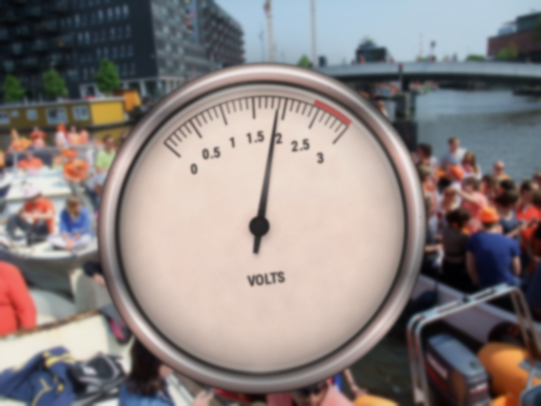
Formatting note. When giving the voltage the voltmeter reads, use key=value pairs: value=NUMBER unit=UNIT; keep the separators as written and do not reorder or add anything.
value=1.9 unit=V
